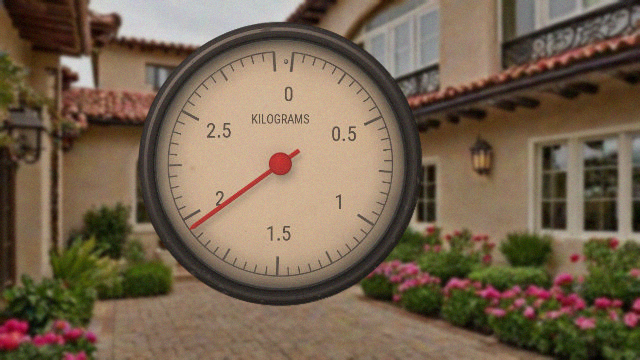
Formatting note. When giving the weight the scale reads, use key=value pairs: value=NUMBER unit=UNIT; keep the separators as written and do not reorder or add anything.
value=1.95 unit=kg
